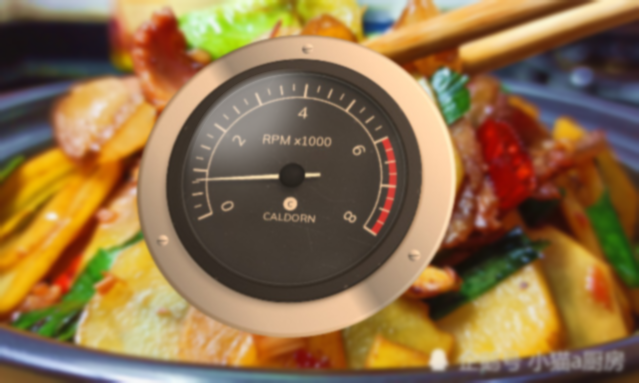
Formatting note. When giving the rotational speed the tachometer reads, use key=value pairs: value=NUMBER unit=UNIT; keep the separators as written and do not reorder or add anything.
value=750 unit=rpm
